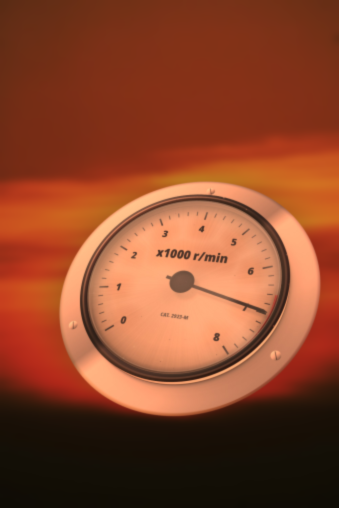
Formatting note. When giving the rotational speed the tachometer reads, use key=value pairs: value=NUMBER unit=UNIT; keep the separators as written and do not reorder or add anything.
value=7000 unit=rpm
